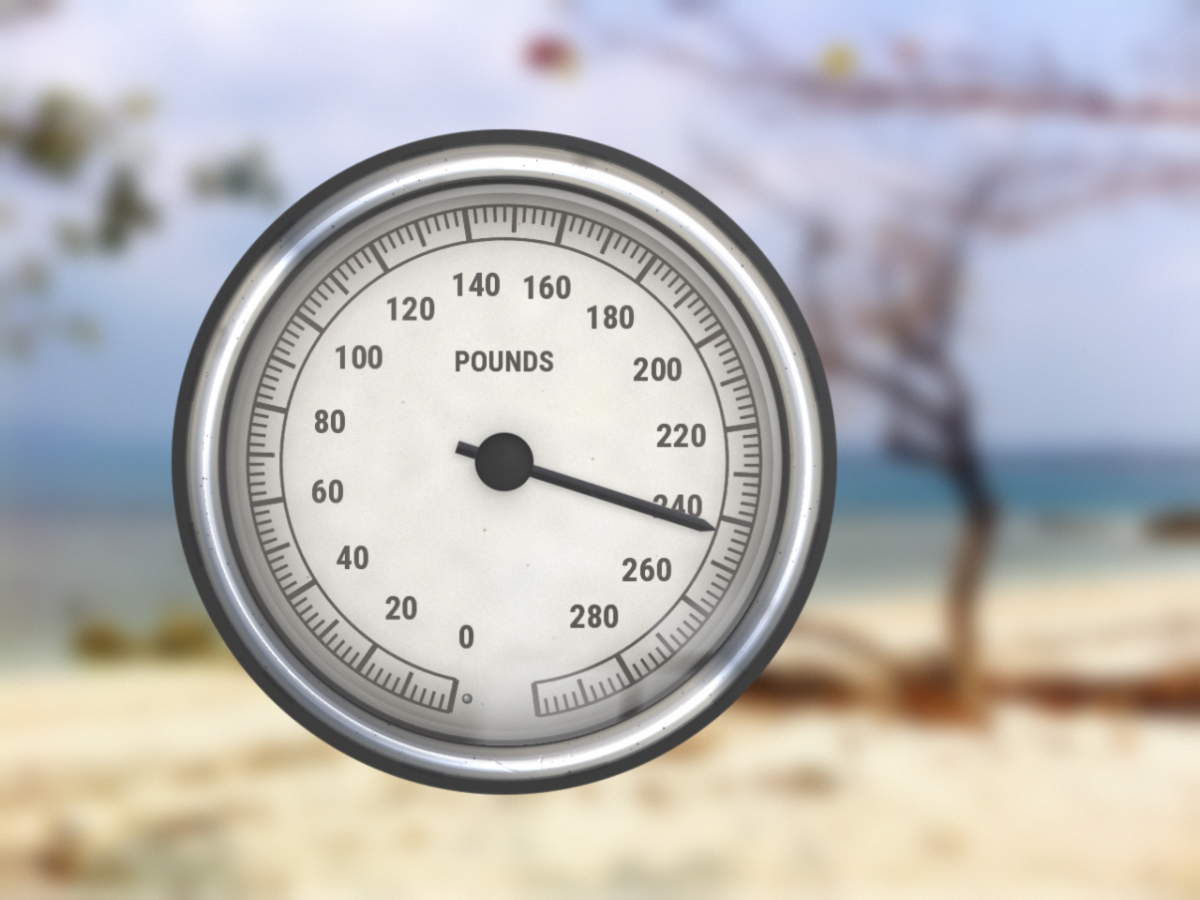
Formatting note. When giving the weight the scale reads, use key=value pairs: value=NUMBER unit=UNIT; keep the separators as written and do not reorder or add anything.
value=243 unit=lb
